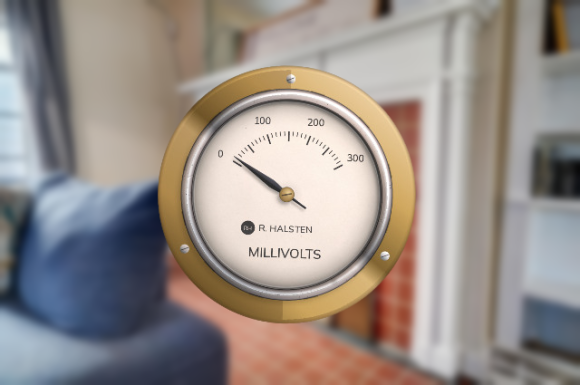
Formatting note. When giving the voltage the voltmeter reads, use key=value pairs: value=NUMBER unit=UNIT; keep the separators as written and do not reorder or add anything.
value=10 unit=mV
